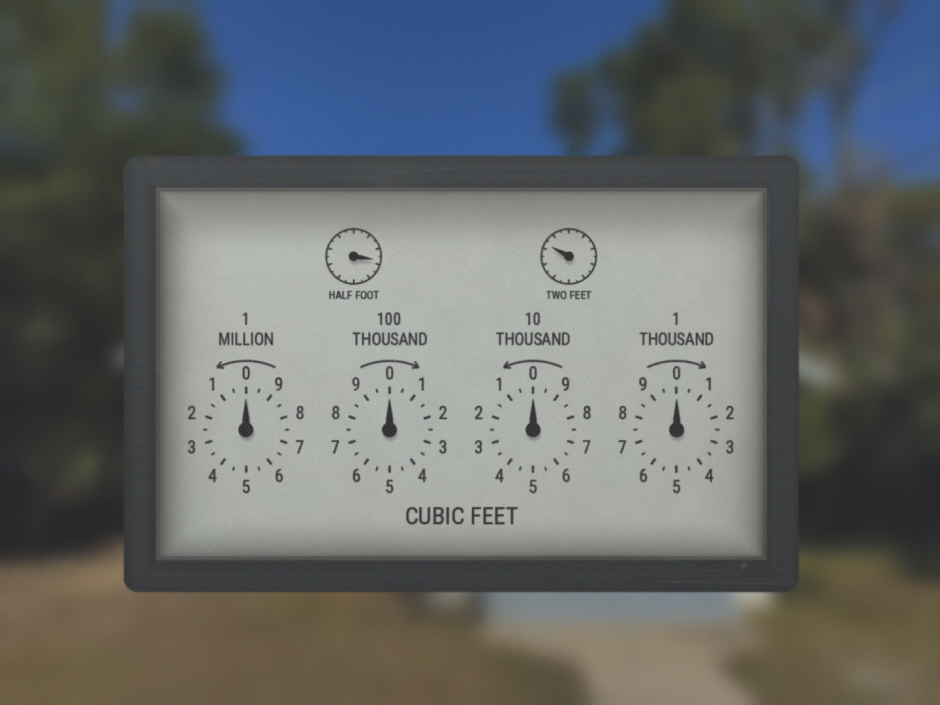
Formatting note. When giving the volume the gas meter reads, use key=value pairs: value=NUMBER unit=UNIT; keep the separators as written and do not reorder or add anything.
value=0 unit=ft³
